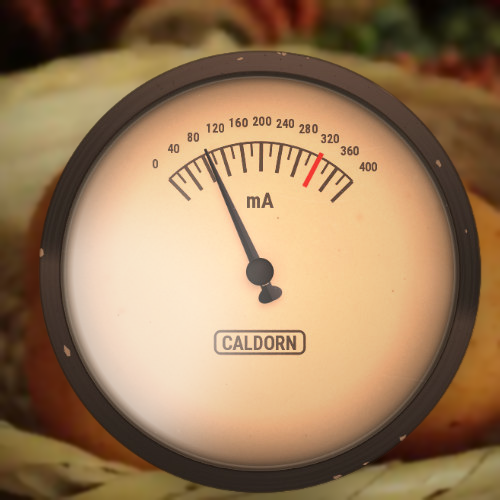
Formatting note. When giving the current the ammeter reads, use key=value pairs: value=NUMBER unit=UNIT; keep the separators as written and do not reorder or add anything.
value=90 unit=mA
